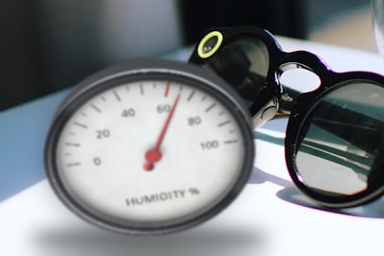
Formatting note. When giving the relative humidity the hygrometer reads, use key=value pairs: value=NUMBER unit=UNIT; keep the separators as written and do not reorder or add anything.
value=65 unit=%
